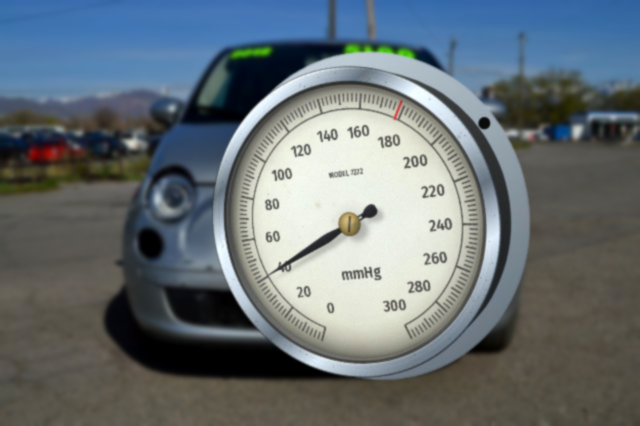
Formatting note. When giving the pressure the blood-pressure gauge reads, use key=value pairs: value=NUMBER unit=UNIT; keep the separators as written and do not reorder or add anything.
value=40 unit=mmHg
